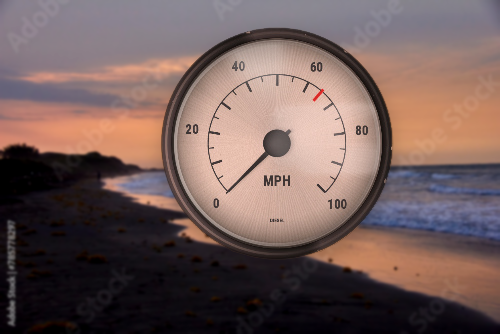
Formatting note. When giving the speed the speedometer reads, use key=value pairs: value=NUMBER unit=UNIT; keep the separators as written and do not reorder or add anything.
value=0 unit=mph
